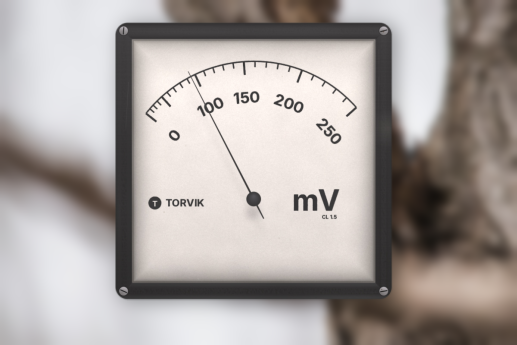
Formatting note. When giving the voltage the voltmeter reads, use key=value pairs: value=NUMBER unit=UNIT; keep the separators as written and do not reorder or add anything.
value=95 unit=mV
